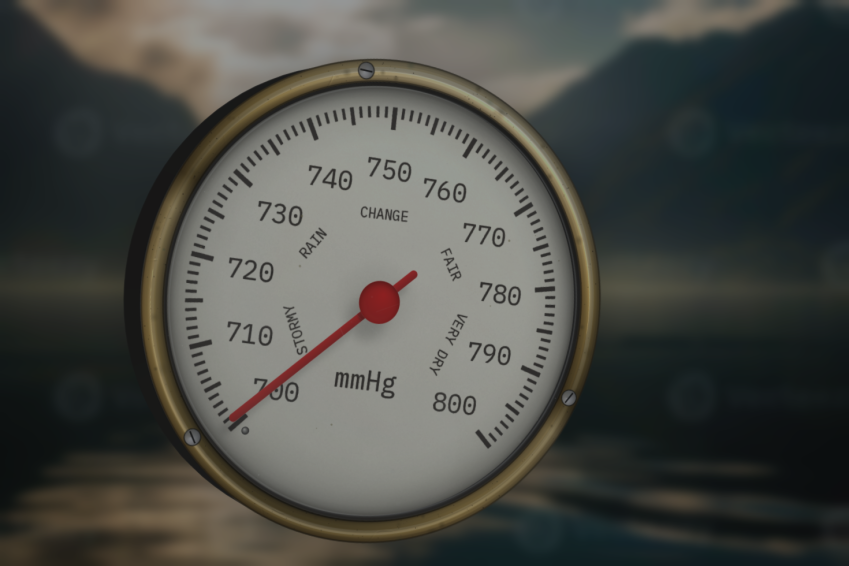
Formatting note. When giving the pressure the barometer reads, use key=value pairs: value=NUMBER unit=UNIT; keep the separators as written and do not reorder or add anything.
value=701 unit=mmHg
